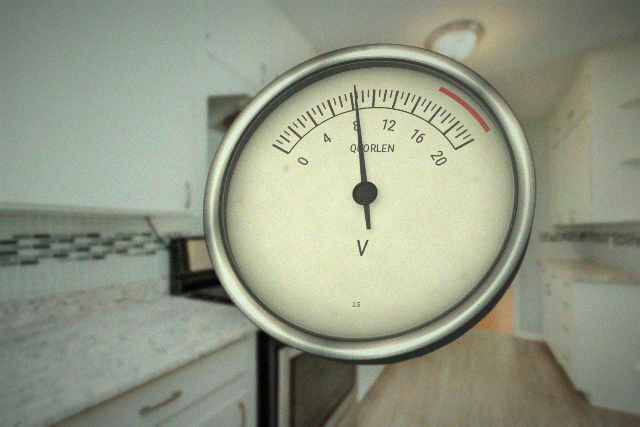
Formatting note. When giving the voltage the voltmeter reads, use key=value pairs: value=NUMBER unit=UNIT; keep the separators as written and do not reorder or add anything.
value=8.5 unit=V
